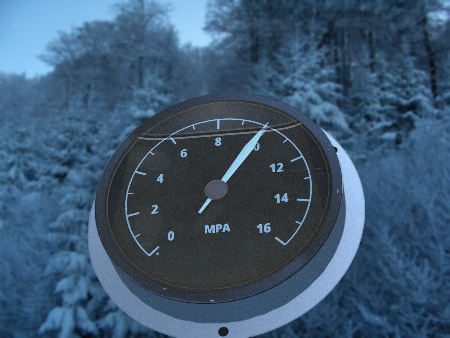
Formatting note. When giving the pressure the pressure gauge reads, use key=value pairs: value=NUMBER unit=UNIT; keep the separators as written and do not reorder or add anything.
value=10 unit=MPa
